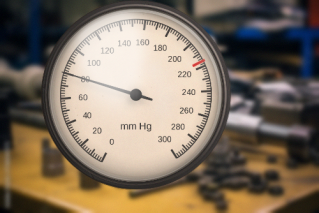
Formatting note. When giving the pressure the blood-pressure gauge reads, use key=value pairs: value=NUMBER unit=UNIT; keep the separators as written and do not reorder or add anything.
value=80 unit=mmHg
